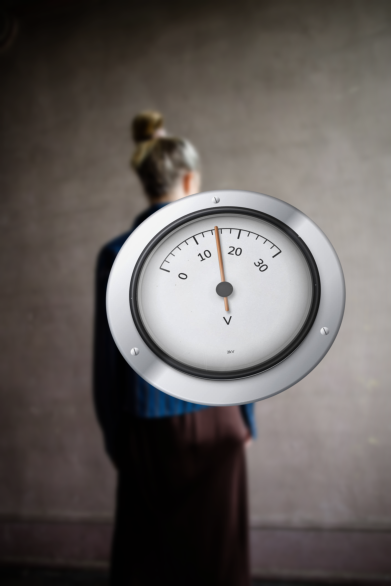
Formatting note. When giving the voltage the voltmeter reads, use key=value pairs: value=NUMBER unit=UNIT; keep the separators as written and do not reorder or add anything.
value=15 unit=V
